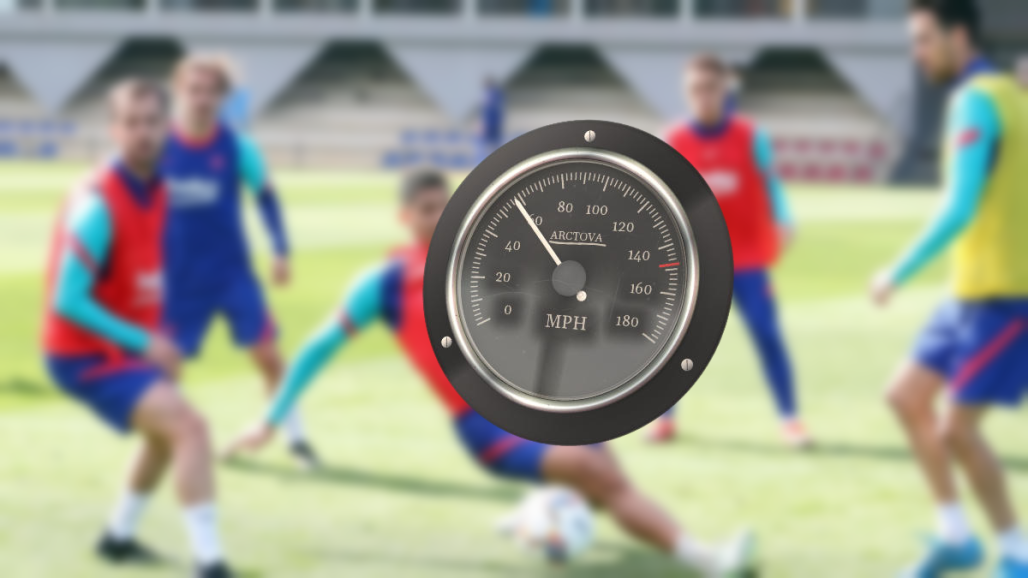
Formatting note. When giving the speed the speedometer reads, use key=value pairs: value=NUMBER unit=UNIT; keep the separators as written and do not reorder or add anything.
value=58 unit=mph
